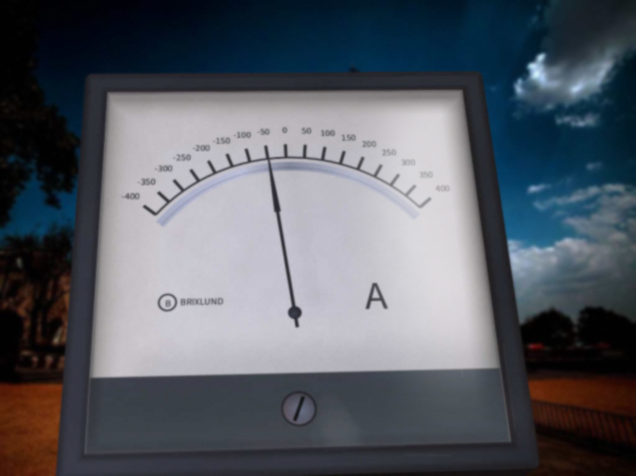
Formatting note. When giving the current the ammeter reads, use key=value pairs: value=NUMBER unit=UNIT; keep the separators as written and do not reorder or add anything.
value=-50 unit=A
